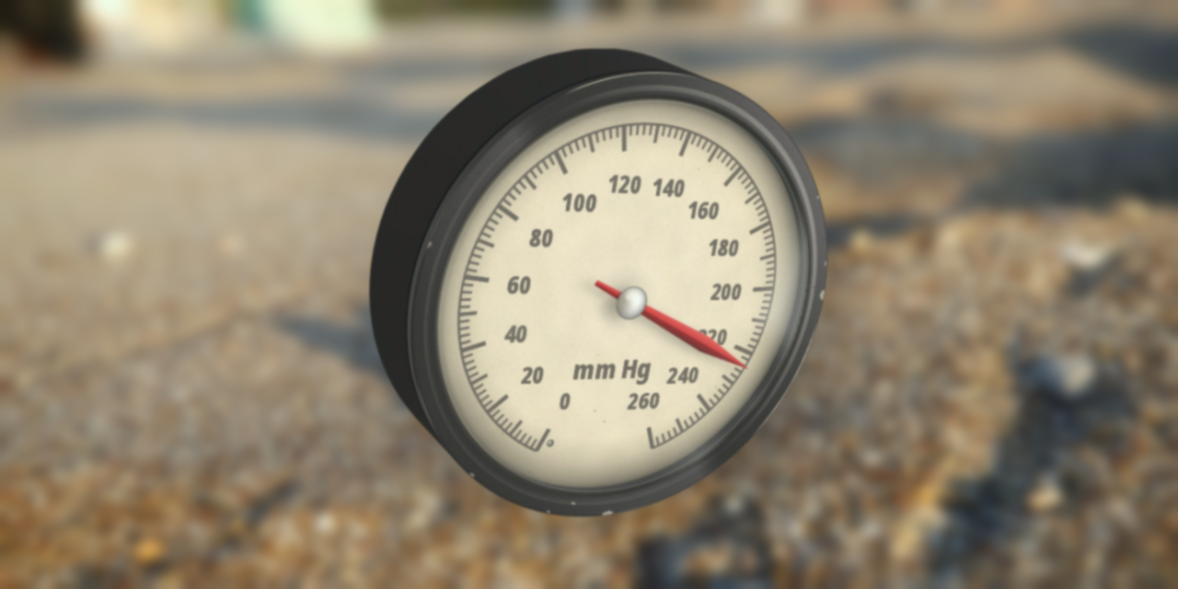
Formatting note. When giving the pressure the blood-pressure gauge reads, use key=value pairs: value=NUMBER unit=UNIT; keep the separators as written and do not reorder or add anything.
value=224 unit=mmHg
